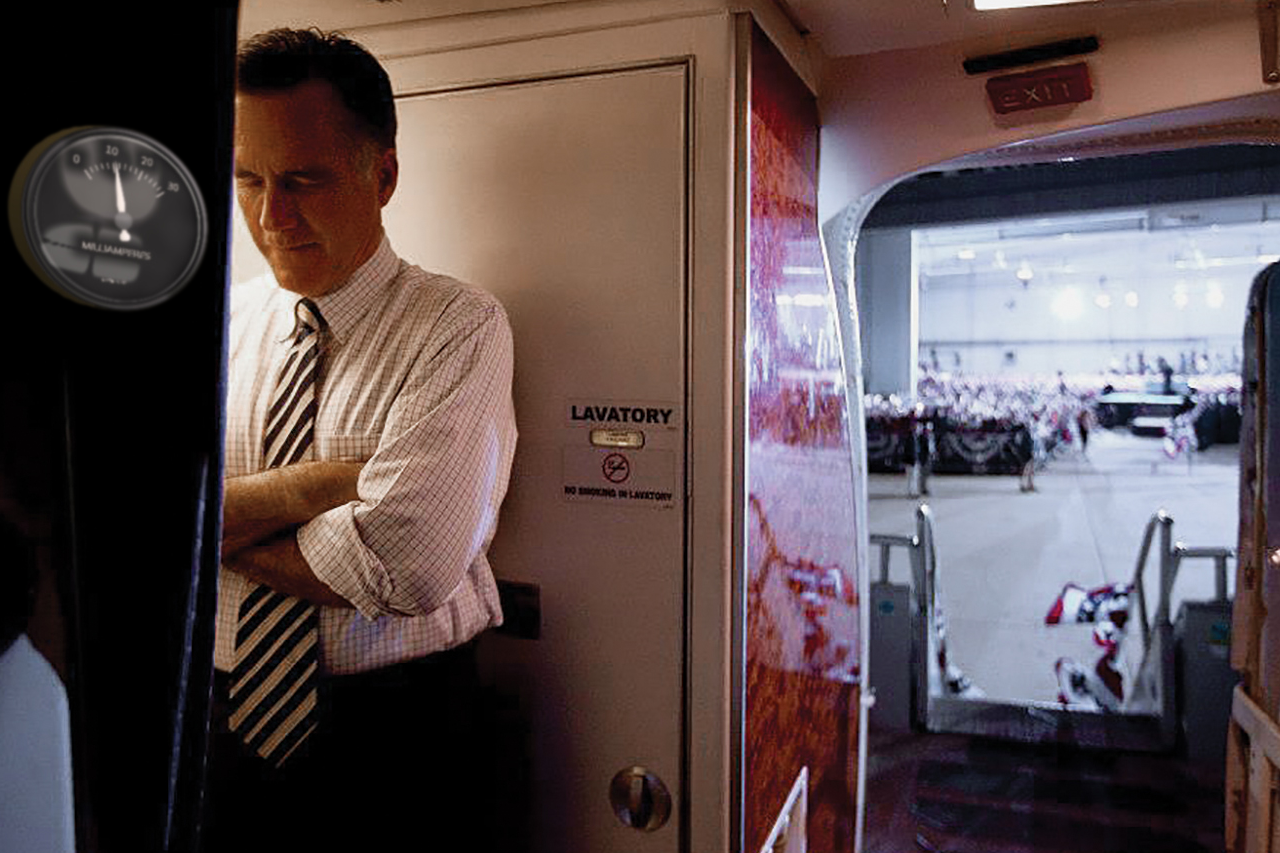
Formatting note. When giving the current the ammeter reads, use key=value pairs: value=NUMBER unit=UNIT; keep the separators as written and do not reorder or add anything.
value=10 unit=mA
